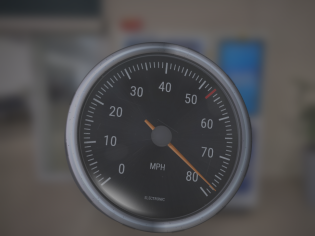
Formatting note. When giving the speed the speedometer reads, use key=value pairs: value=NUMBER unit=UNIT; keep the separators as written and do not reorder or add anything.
value=78 unit=mph
